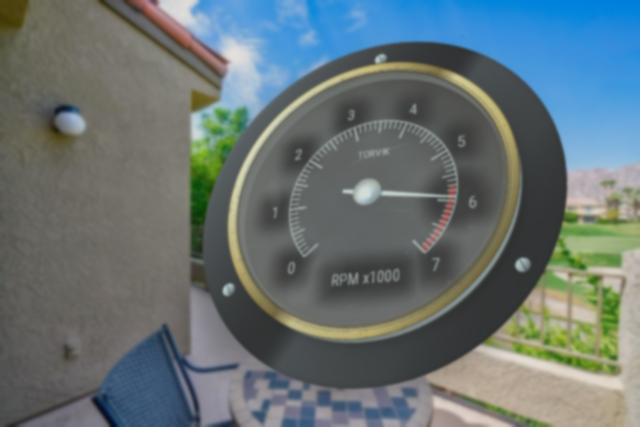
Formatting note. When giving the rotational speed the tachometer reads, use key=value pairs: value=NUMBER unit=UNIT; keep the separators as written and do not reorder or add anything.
value=6000 unit=rpm
